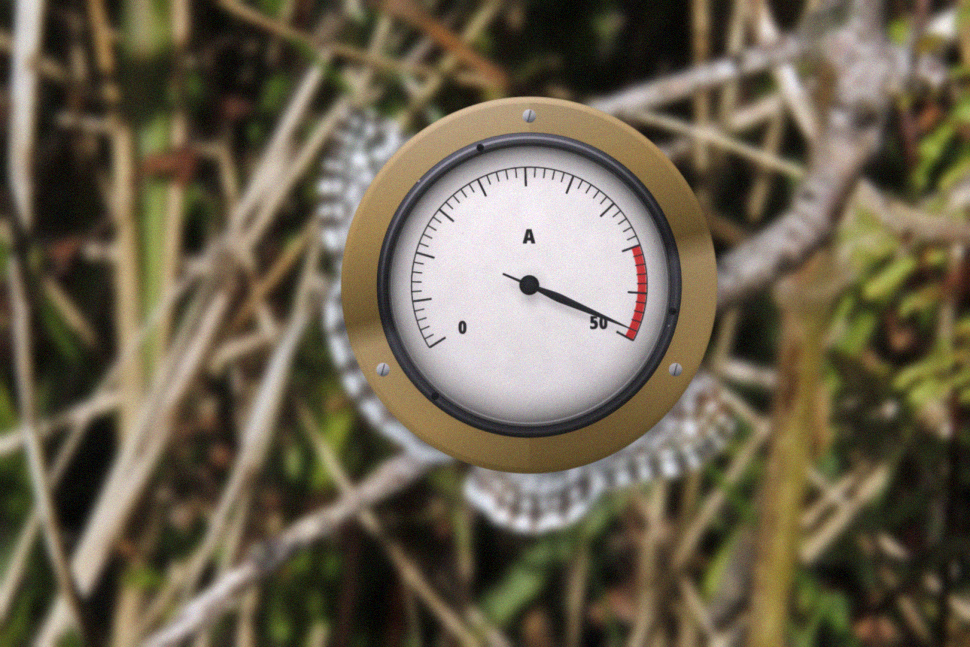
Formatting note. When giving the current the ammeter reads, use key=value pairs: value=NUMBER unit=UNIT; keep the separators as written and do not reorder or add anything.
value=49 unit=A
